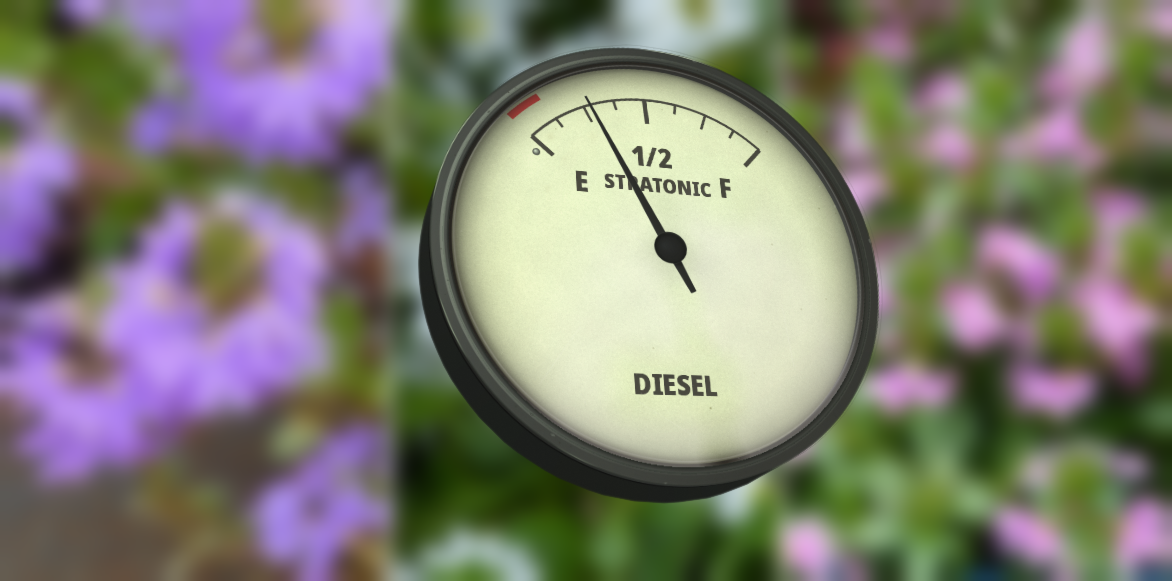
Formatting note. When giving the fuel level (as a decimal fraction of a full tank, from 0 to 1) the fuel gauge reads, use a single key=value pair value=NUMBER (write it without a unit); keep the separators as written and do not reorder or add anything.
value=0.25
